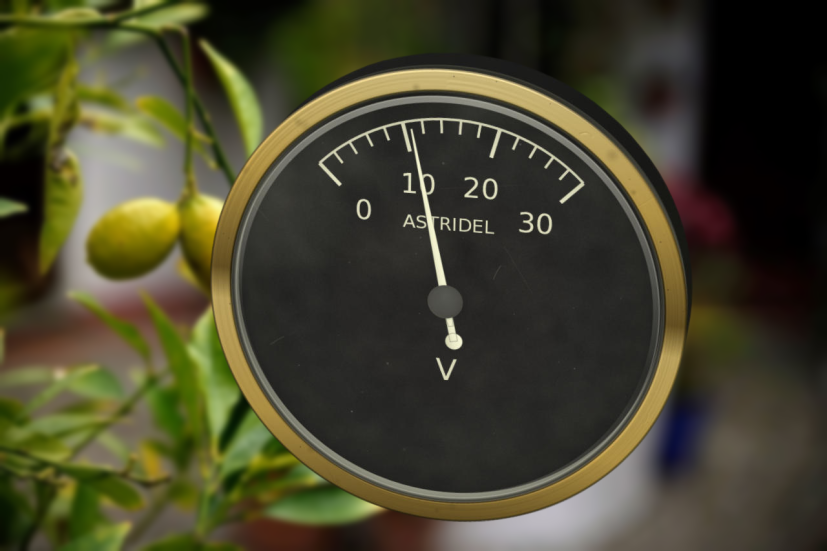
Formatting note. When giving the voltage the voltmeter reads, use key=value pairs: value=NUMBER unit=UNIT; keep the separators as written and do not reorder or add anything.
value=11 unit=V
